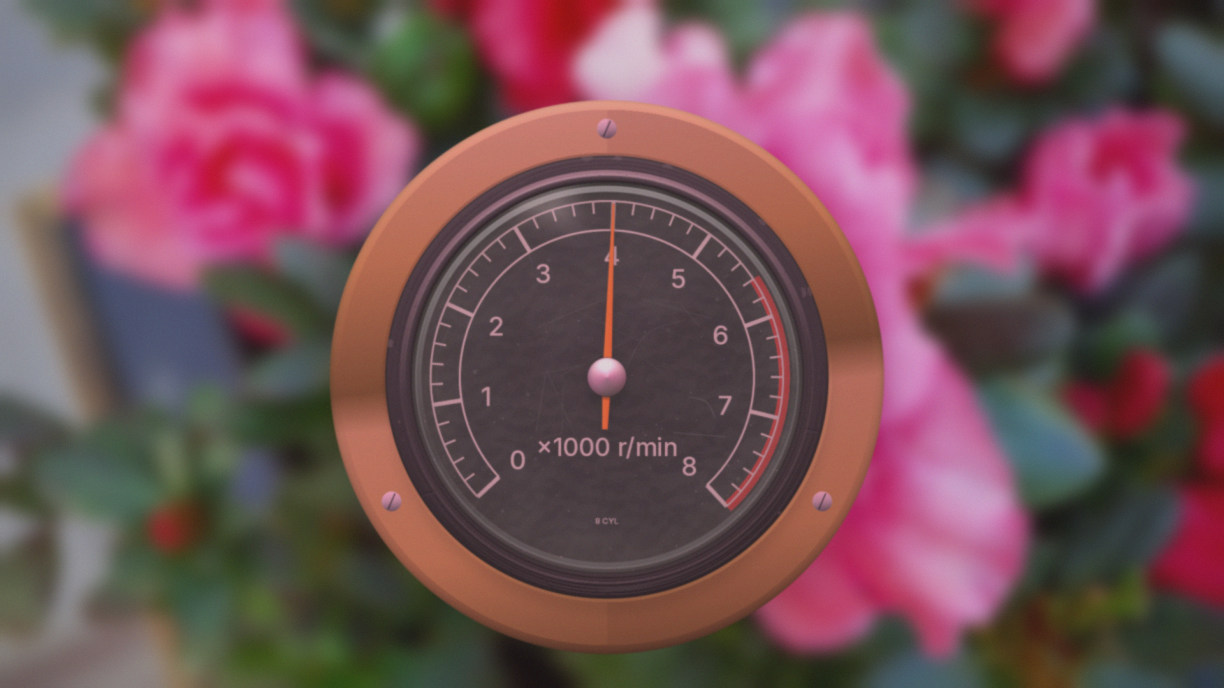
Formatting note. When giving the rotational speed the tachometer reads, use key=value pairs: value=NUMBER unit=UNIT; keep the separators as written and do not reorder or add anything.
value=4000 unit=rpm
